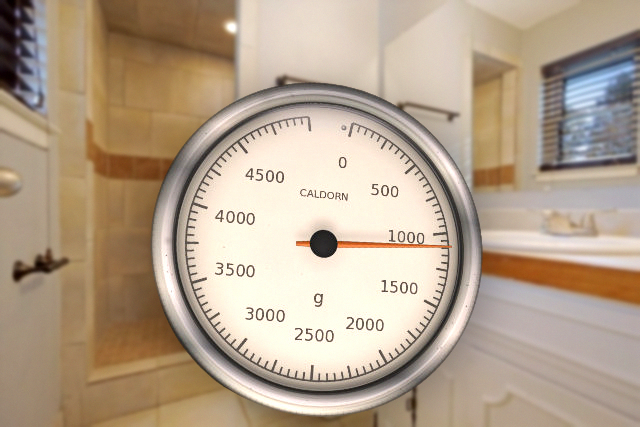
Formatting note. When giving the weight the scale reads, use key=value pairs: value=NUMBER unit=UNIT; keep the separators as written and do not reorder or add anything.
value=1100 unit=g
